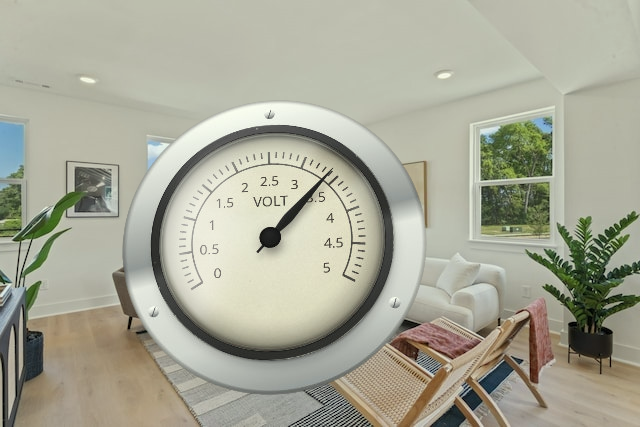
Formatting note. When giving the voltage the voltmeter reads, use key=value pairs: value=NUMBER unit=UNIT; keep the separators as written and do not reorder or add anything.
value=3.4 unit=V
